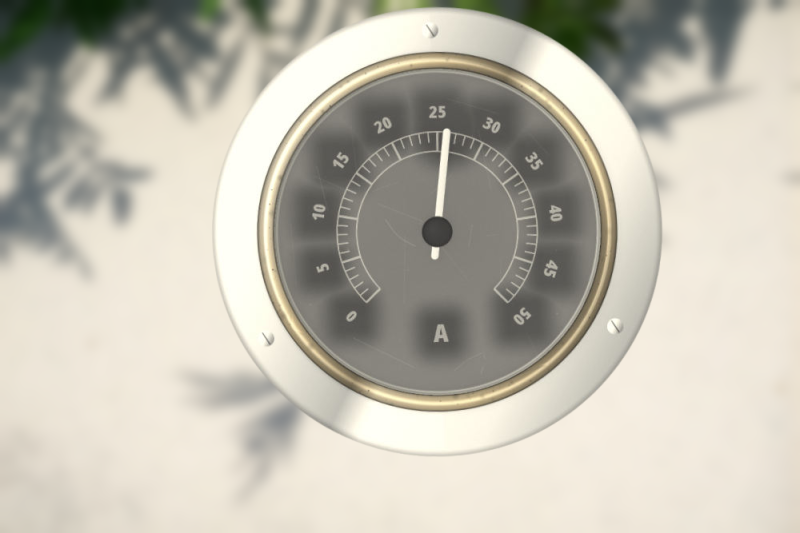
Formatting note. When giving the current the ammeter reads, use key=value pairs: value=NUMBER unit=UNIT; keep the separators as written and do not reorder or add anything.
value=26 unit=A
